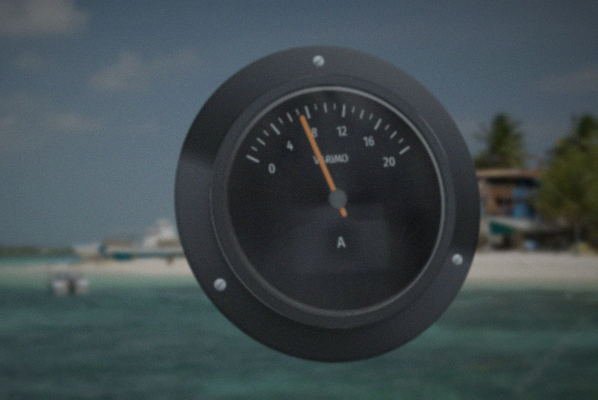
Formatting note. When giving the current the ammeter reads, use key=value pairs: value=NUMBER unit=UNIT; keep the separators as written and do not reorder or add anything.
value=7 unit=A
